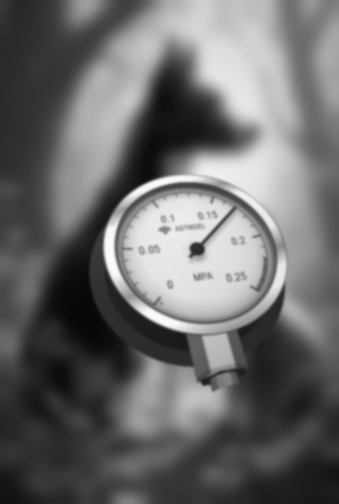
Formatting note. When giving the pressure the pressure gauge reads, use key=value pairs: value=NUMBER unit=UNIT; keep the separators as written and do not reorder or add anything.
value=0.17 unit=MPa
